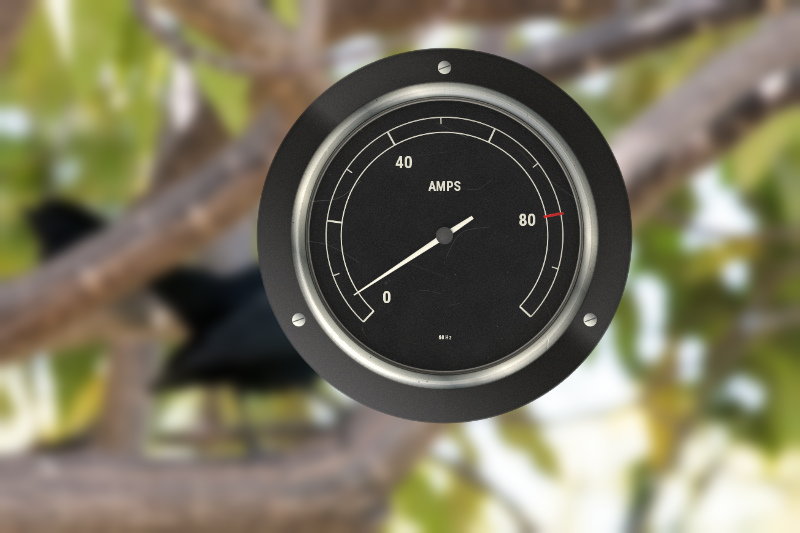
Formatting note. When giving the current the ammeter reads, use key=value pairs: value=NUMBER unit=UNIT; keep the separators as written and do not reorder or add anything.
value=5 unit=A
